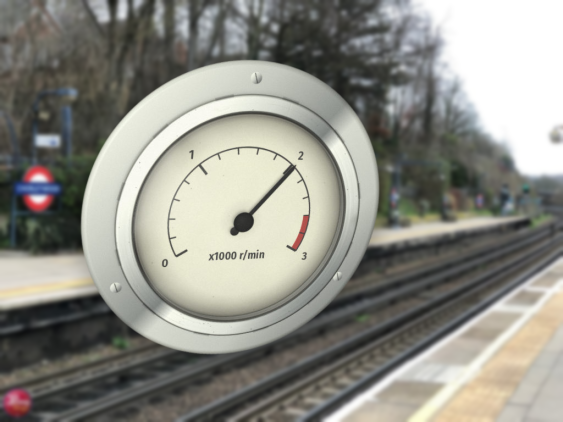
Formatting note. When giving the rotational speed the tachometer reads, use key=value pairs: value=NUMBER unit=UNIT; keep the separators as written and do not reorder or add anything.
value=2000 unit=rpm
